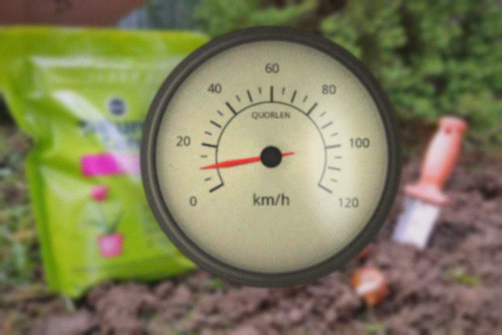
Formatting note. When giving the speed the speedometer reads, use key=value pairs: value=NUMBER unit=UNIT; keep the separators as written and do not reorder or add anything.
value=10 unit=km/h
